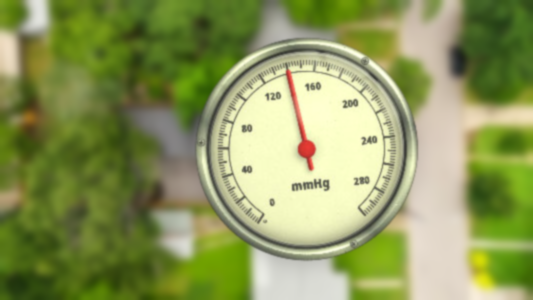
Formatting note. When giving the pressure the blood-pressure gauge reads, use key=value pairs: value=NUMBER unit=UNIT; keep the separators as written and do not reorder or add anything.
value=140 unit=mmHg
